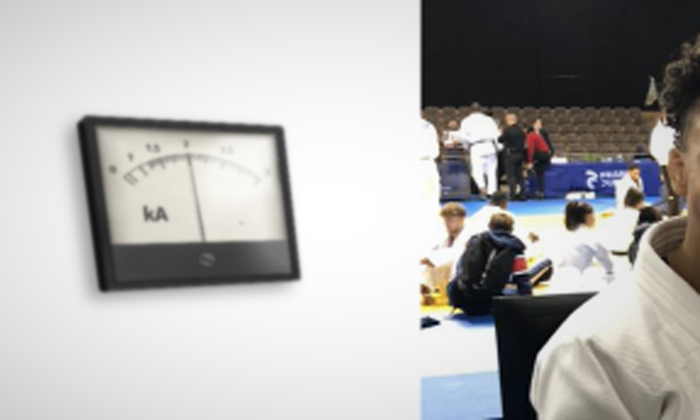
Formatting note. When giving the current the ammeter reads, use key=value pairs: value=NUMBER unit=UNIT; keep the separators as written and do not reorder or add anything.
value=2 unit=kA
